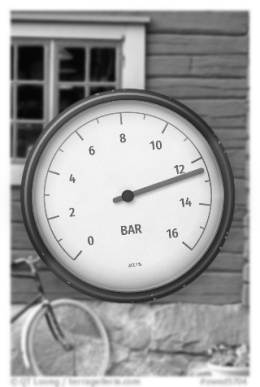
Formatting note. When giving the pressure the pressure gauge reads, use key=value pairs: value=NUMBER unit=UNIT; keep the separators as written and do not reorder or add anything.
value=12.5 unit=bar
